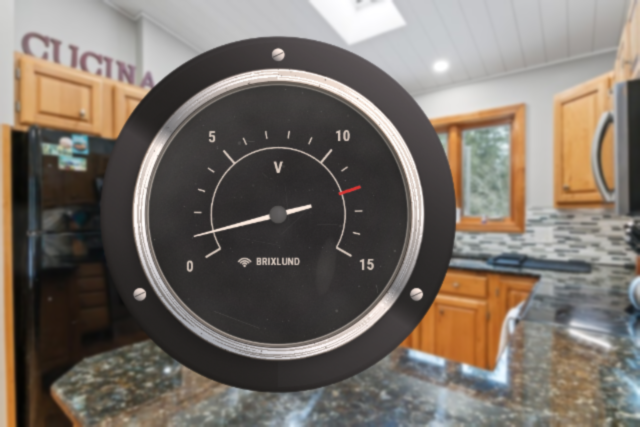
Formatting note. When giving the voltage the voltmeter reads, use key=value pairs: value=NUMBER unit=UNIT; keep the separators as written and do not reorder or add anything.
value=1 unit=V
